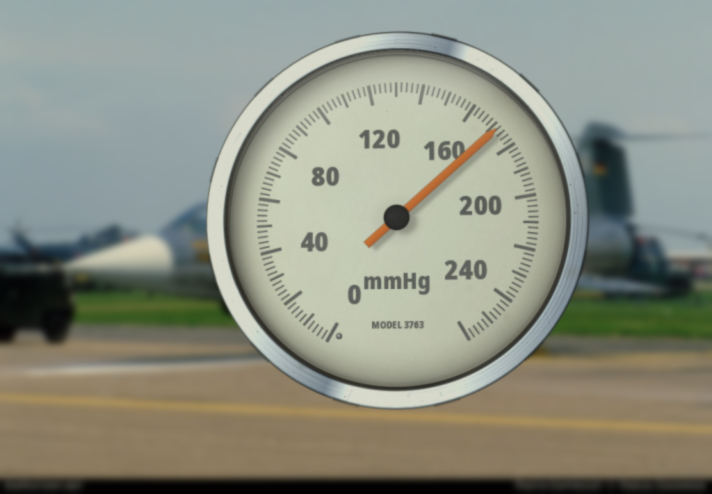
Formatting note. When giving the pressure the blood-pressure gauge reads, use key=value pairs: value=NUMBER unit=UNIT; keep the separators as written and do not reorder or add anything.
value=172 unit=mmHg
